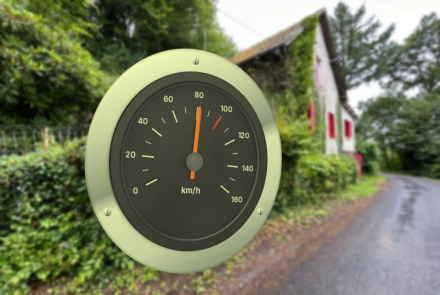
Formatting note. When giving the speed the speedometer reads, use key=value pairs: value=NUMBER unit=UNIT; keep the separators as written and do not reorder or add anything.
value=80 unit=km/h
